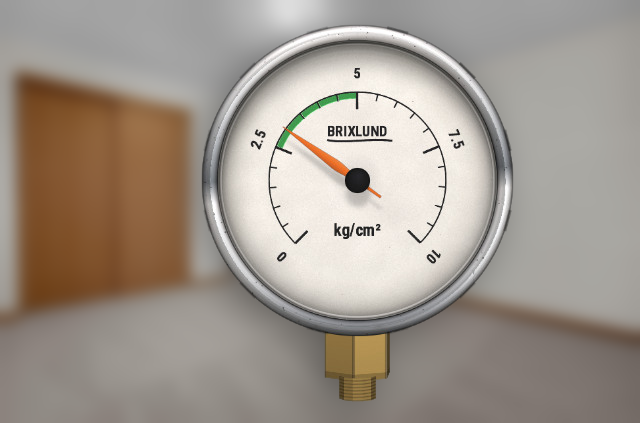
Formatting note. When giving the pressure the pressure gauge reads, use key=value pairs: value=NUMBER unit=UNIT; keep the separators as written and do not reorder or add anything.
value=3 unit=kg/cm²
